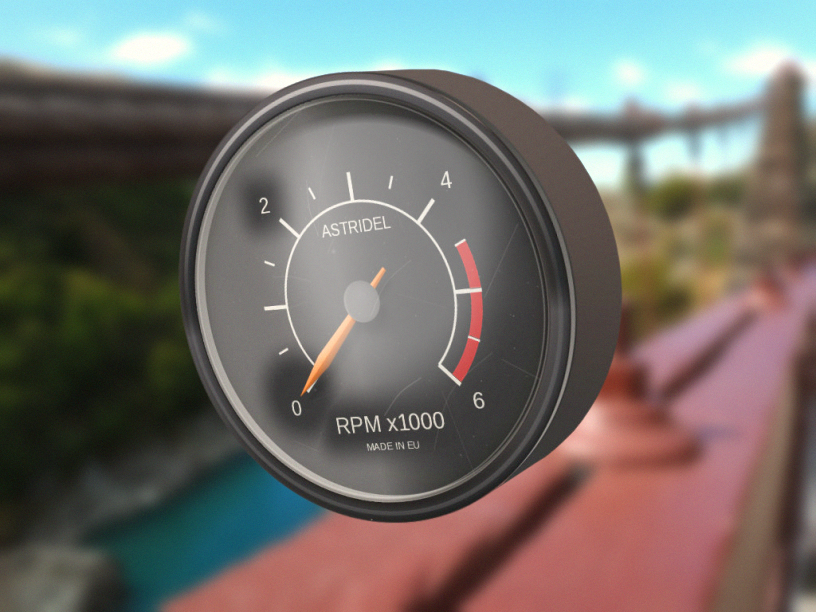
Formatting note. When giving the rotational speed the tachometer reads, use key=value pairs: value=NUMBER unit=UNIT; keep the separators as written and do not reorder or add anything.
value=0 unit=rpm
